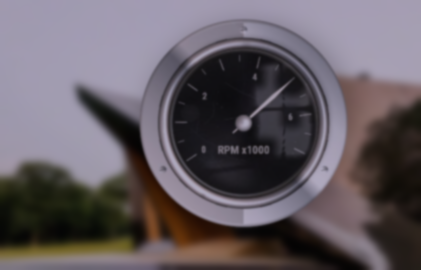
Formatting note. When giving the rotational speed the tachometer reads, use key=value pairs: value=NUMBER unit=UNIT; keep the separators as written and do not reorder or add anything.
value=5000 unit=rpm
